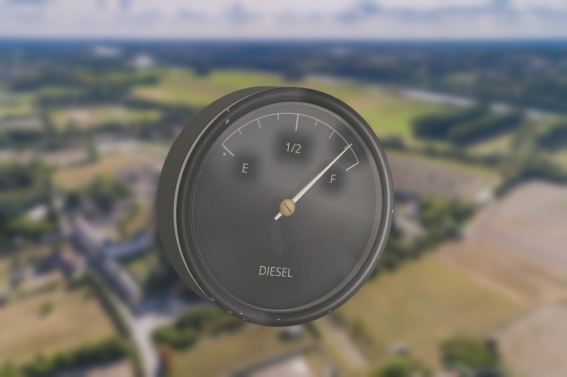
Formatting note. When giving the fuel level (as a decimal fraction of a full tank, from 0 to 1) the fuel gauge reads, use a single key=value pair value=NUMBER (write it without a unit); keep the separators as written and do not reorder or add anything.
value=0.875
